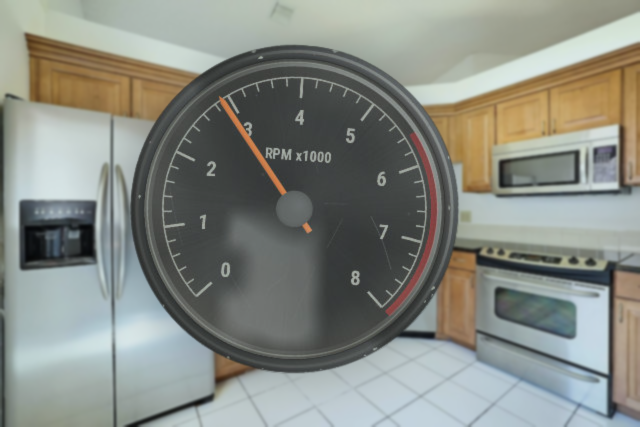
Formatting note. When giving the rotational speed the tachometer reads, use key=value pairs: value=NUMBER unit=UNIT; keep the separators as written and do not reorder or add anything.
value=2900 unit=rpm
